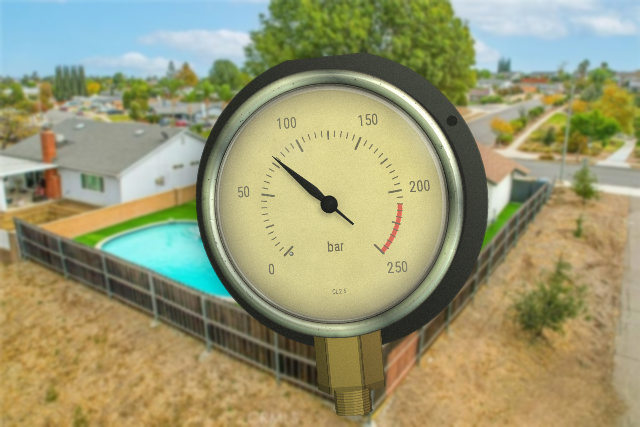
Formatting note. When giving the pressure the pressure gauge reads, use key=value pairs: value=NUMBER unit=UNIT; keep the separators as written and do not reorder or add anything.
value=80 unit=bar
